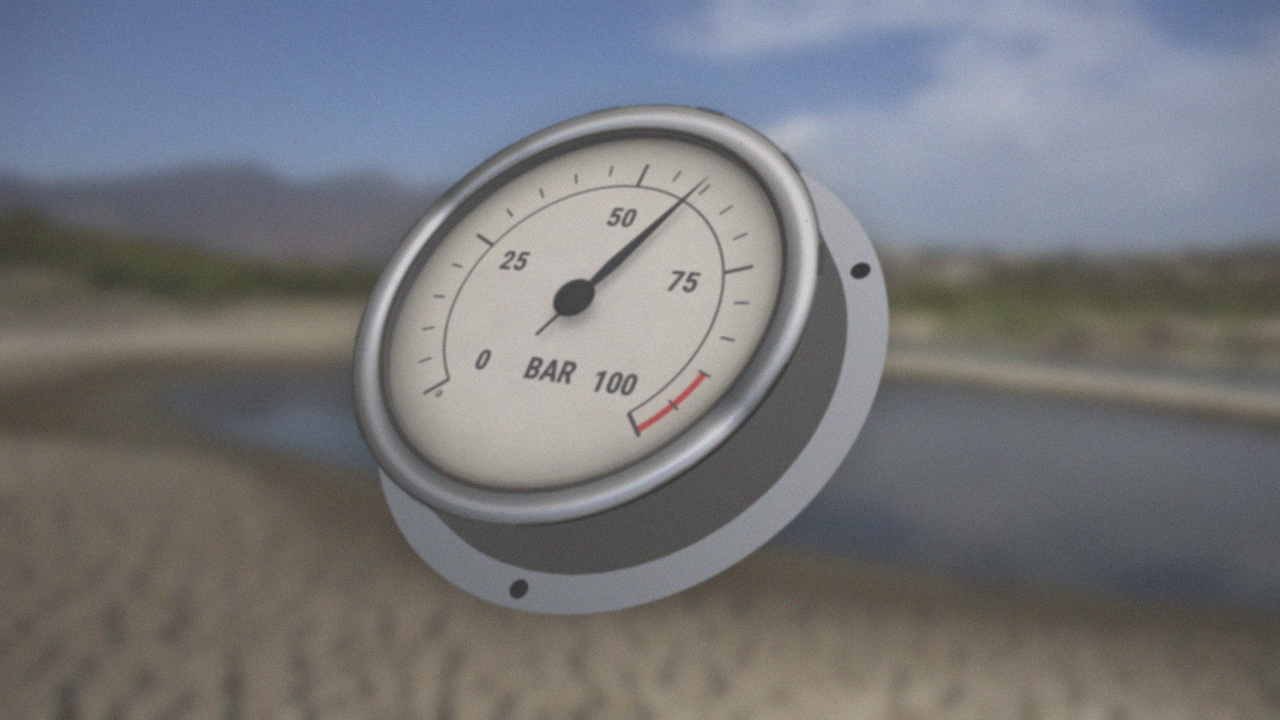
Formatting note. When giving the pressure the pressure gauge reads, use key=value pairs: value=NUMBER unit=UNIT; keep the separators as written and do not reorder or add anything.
value=60 unit=bar
